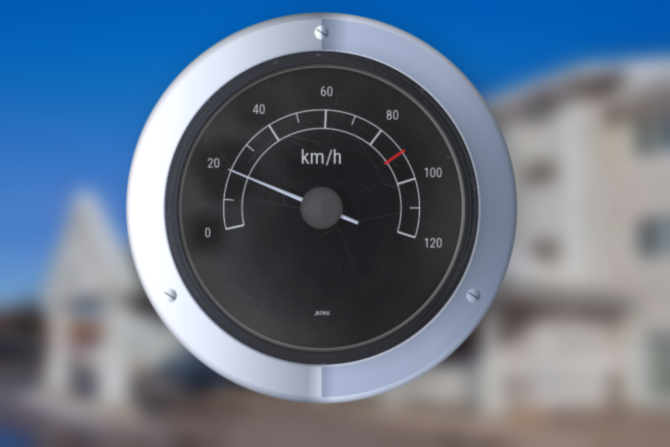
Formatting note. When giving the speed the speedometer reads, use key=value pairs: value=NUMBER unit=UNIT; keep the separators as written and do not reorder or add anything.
value=20 unit=km/h
